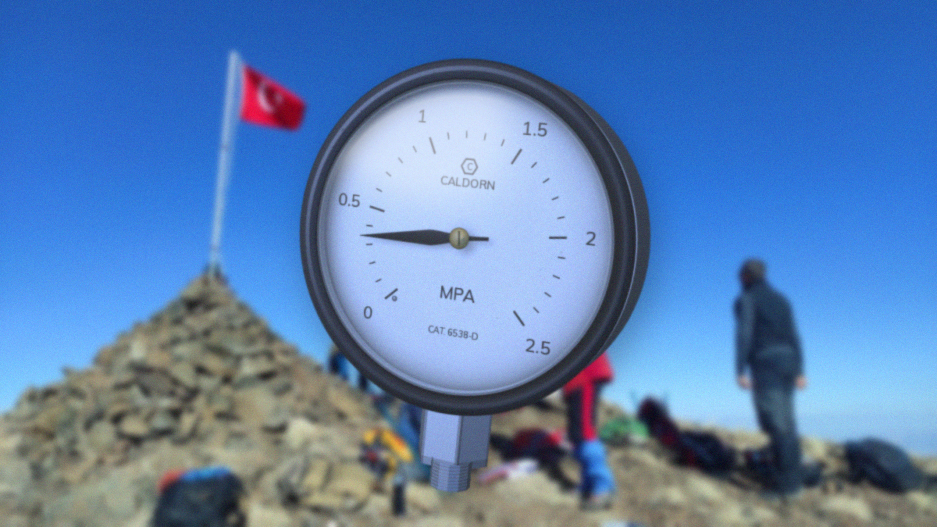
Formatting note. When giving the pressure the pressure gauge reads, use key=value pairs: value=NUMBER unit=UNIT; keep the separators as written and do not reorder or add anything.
value=0.35 unit=MPa
